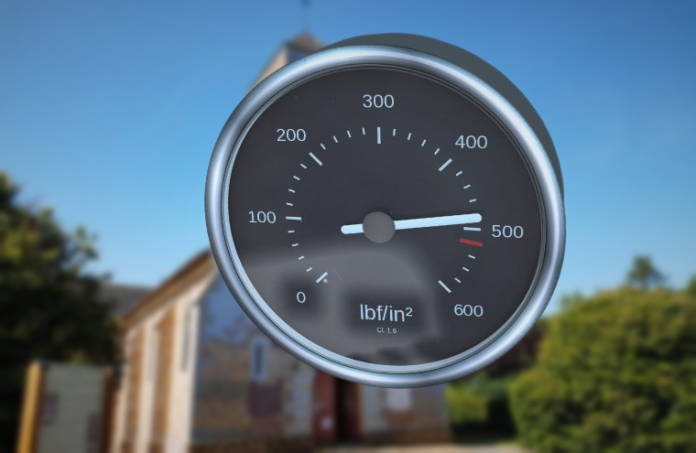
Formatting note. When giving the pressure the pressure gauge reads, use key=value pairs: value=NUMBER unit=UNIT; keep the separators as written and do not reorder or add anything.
value=480 unit=psi
